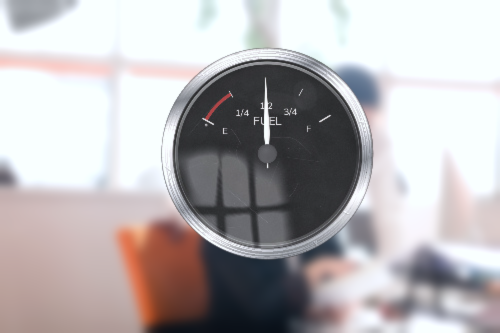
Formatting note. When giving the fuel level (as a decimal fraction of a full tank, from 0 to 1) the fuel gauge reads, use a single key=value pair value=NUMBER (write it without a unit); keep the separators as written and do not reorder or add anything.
value=0.5
